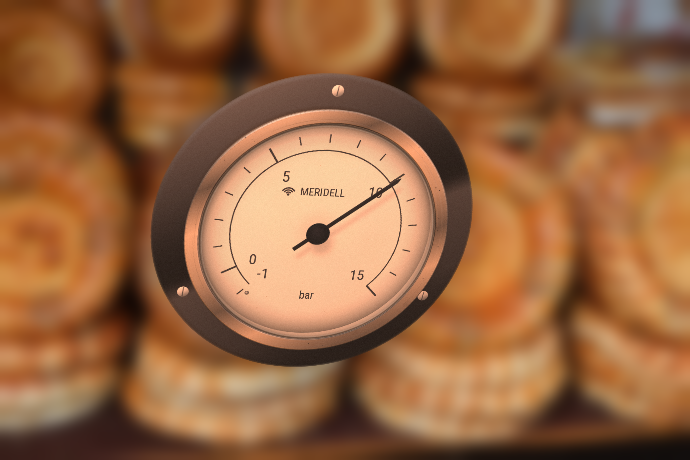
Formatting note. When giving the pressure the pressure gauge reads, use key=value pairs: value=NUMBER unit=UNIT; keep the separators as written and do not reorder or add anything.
value=10 unit=bar
